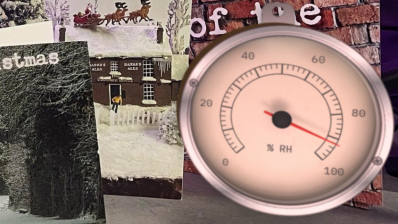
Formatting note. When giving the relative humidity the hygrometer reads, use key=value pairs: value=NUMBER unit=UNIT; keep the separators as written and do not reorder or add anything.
value=92 unit=%
